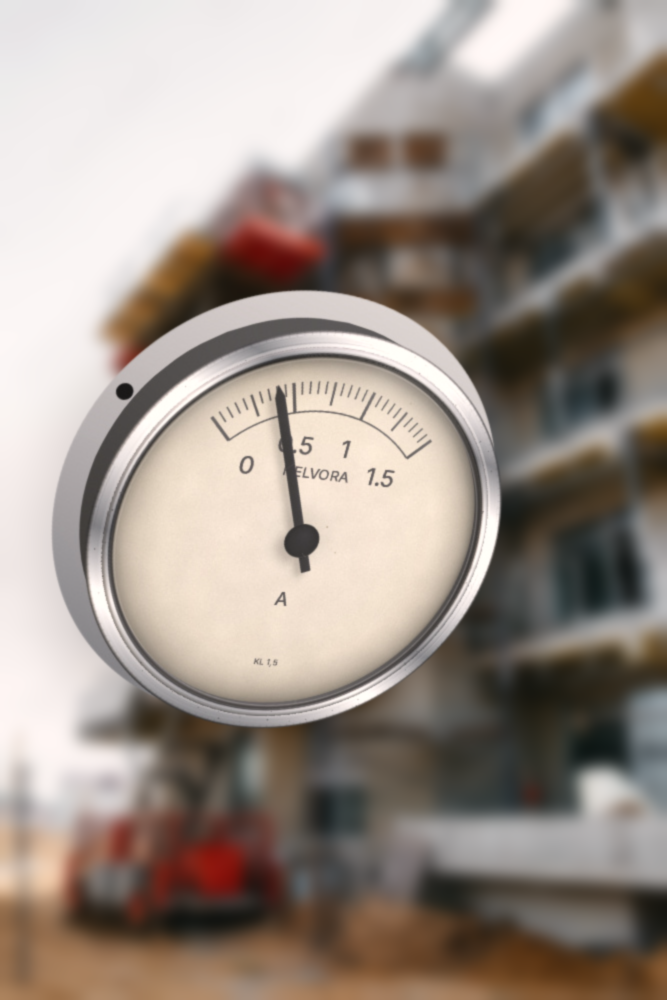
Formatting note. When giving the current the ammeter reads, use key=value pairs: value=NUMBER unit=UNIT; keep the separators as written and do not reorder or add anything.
value=0.4 unit=A
